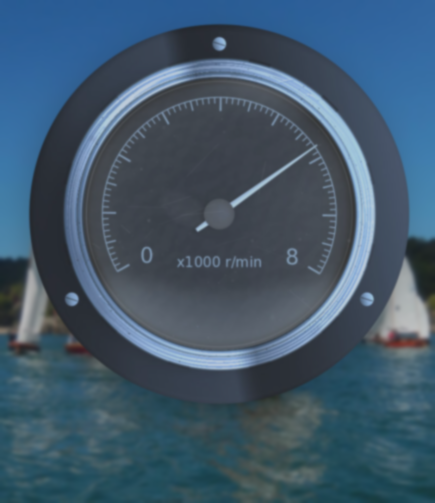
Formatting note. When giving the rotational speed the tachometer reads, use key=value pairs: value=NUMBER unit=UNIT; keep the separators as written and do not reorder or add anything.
value=5800 unit=rpm
